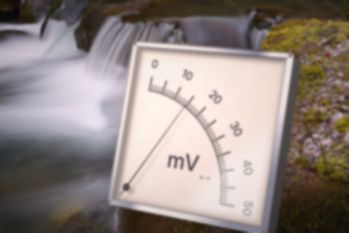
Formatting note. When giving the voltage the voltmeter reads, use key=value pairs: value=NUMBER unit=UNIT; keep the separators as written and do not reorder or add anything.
value=15 unit=mV
